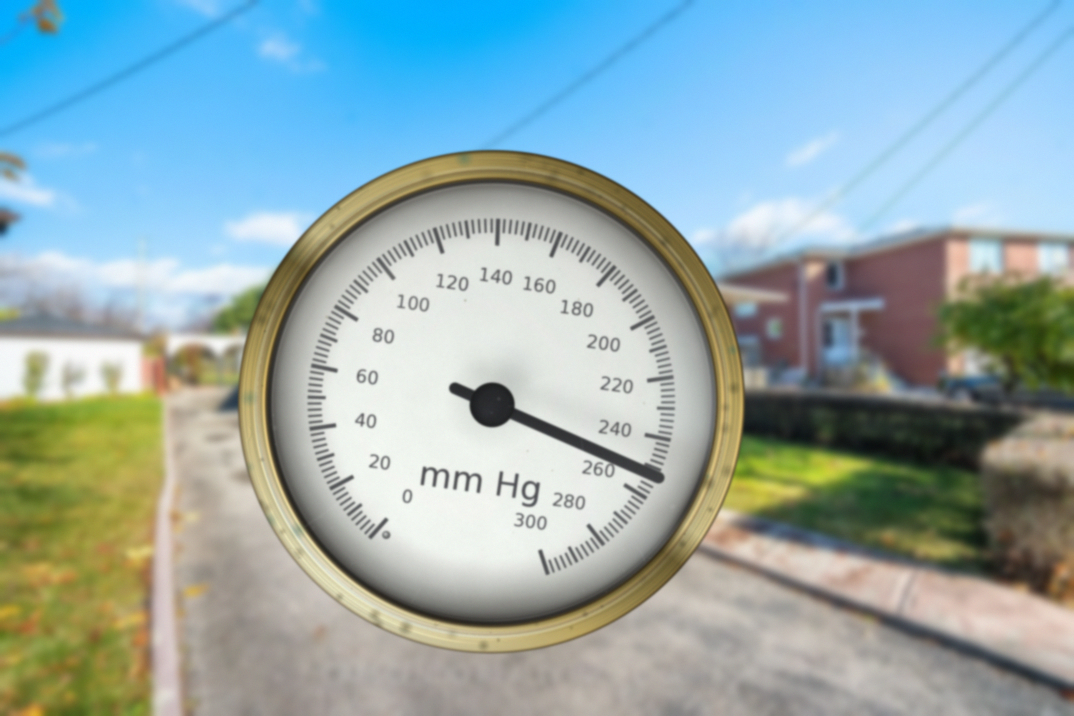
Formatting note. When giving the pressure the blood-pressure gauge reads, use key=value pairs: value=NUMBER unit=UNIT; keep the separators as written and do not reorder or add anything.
value=252 unit=mmHg
